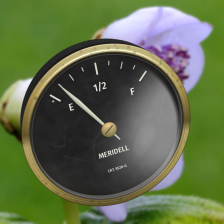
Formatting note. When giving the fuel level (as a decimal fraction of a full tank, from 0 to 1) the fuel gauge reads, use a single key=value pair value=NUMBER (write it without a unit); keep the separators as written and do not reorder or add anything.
value=0.125
